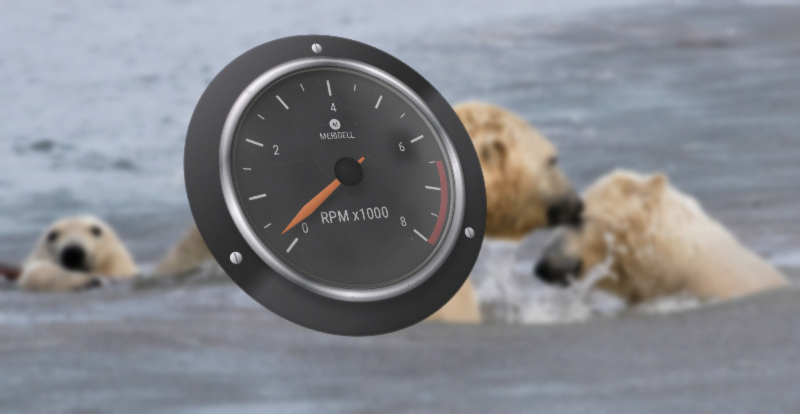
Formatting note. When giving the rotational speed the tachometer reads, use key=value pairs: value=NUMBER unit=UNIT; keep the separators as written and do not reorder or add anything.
value=250 unit=rpm
